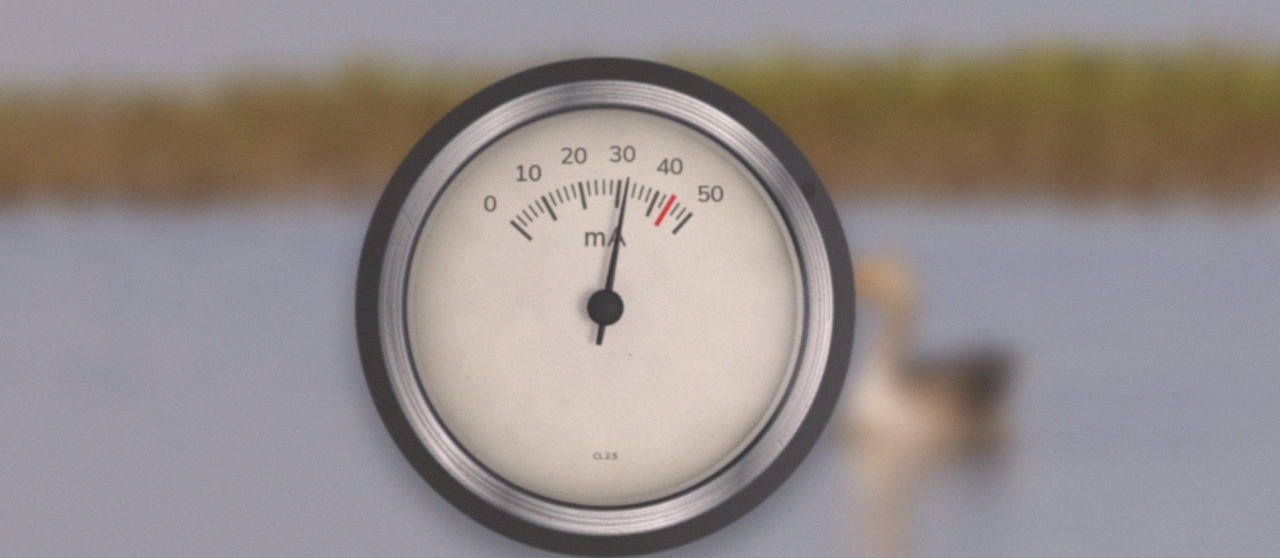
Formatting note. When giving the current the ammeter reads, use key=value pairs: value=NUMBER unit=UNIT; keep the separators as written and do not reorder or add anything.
value=32 unit=mA
